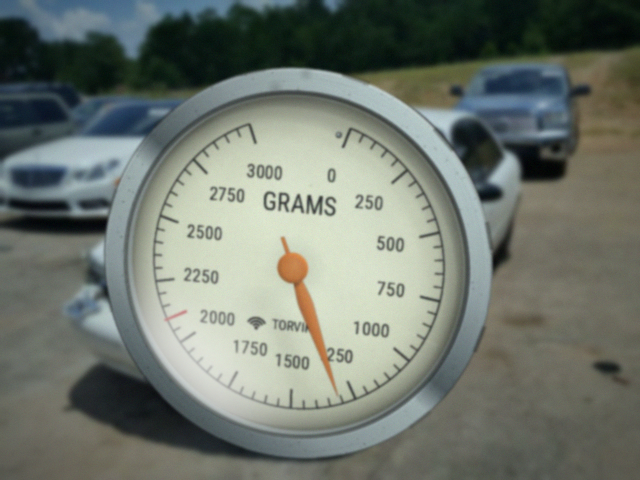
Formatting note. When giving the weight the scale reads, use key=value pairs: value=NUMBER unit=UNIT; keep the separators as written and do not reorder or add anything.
value=1300 unit=g
